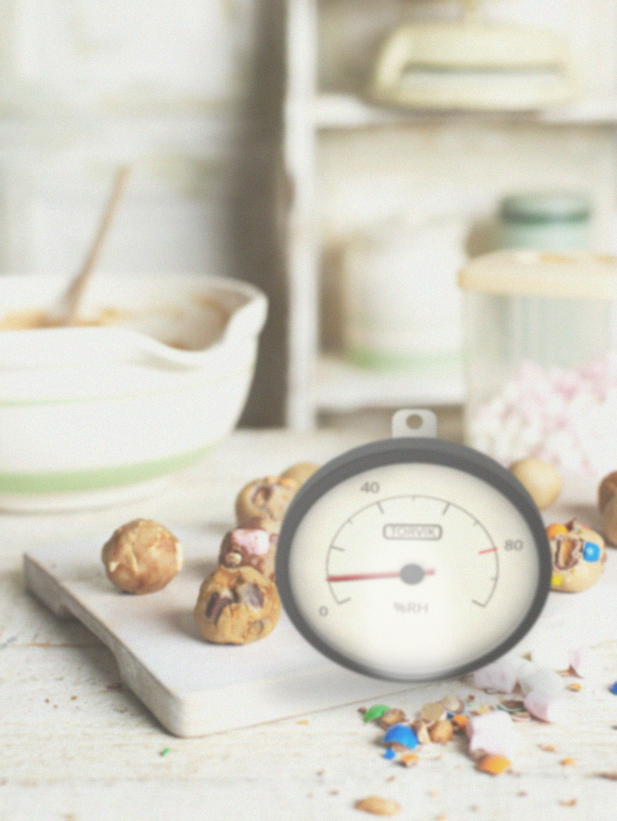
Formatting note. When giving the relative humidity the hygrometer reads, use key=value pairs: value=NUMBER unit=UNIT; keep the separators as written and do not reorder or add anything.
value=10 unit=%
